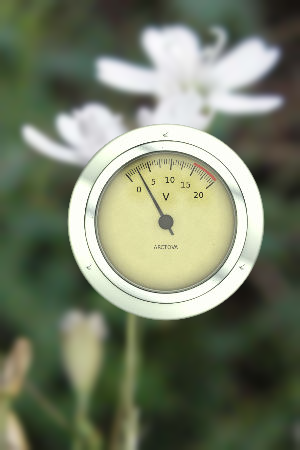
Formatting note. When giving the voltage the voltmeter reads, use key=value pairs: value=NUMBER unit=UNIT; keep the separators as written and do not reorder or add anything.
value=2.5 unit=V
